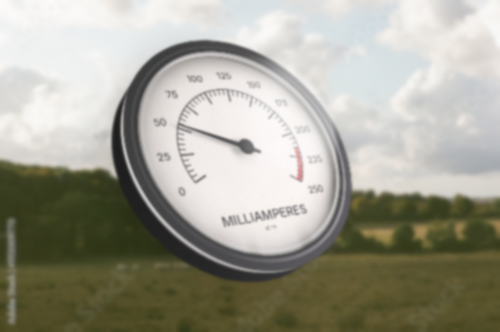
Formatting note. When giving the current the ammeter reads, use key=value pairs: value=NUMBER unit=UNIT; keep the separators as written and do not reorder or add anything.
value=50 unit=mA
